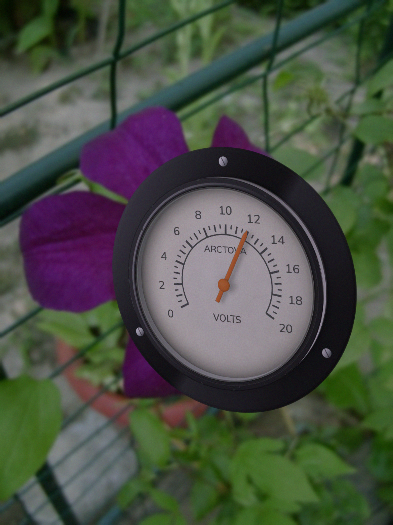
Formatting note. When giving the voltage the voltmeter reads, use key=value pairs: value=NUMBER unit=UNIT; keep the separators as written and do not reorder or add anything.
value=12 unit=V
